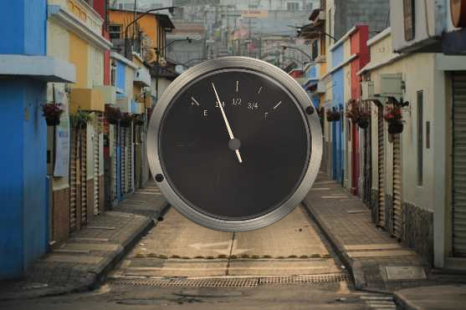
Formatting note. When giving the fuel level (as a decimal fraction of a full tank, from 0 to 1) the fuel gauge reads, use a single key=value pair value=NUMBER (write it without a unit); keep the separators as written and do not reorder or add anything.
value=0.25
